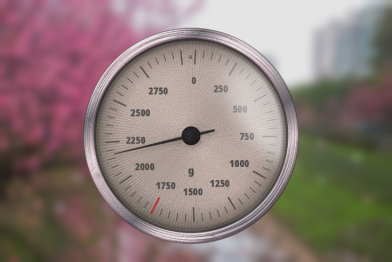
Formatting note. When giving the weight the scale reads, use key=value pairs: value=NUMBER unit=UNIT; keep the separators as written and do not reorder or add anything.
value=2175 unit=g
